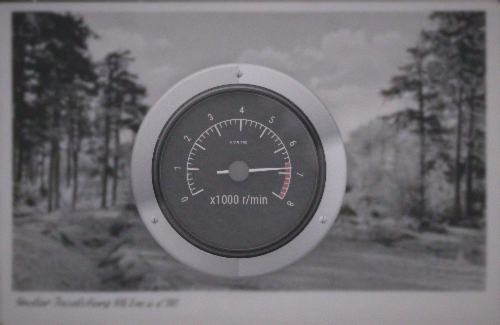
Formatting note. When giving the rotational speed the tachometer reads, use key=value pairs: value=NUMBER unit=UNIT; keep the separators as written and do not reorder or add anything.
value=6800 unit=rpm
